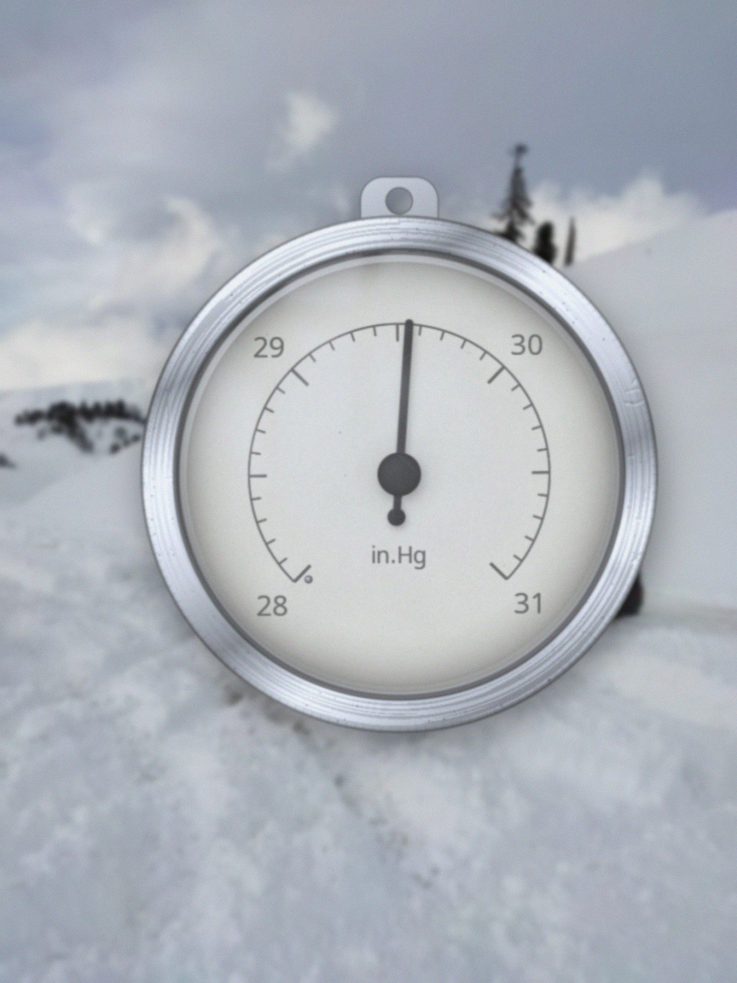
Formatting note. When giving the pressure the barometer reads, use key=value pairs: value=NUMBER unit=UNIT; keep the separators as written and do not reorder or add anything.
value=29.55 unit=inHg
